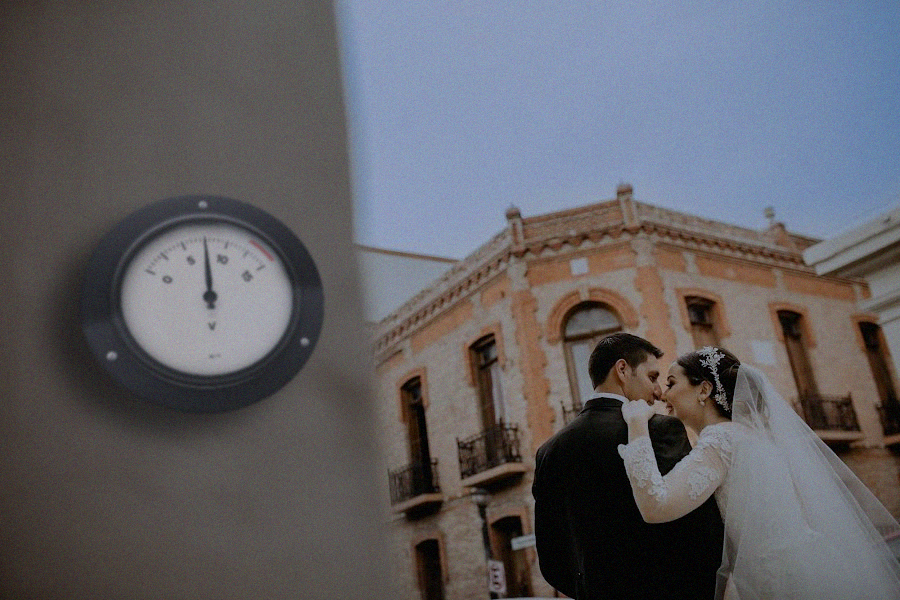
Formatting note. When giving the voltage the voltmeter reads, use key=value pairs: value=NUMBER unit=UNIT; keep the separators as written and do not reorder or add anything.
value=7.5 unit=V
